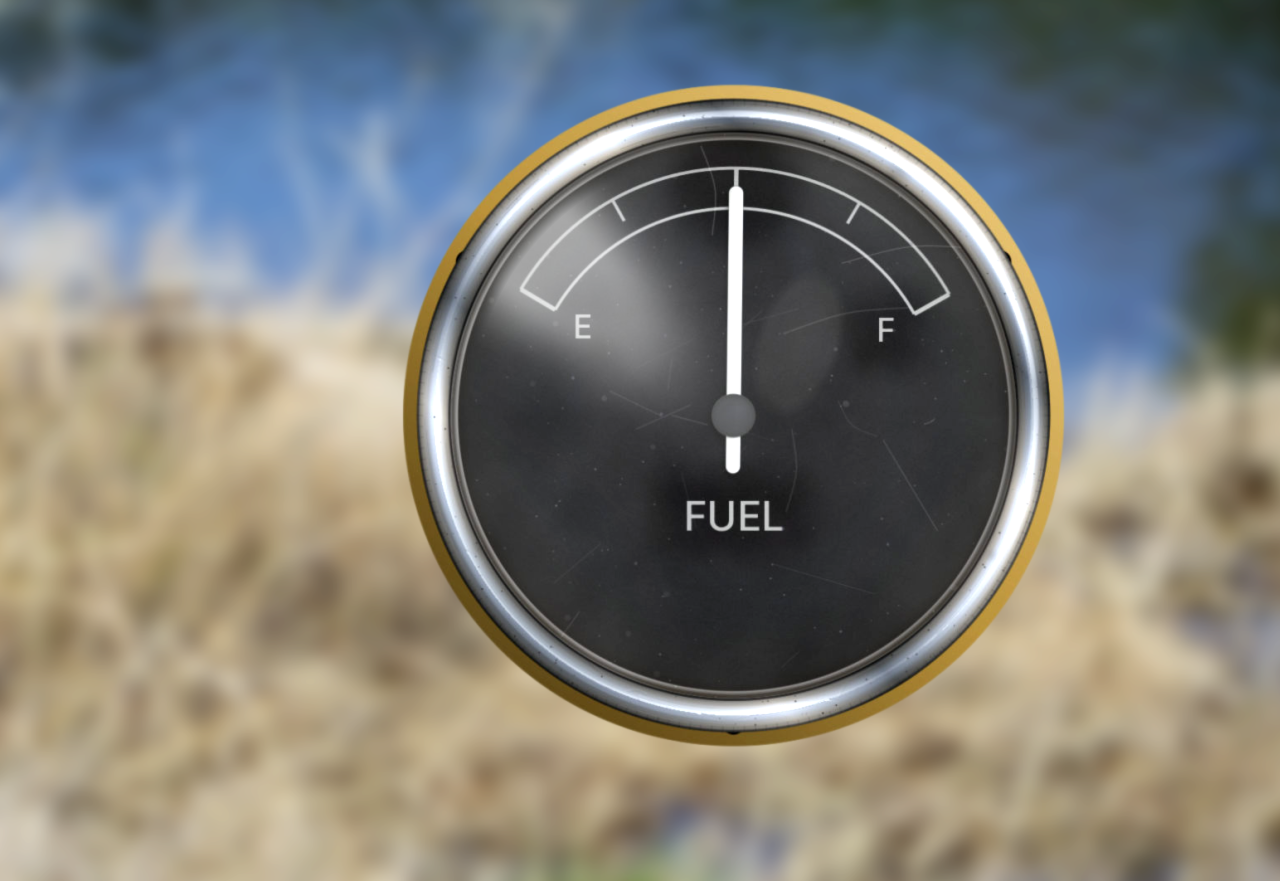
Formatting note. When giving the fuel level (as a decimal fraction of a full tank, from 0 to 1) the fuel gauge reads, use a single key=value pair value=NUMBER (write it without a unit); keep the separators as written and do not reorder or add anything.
value=0.5
